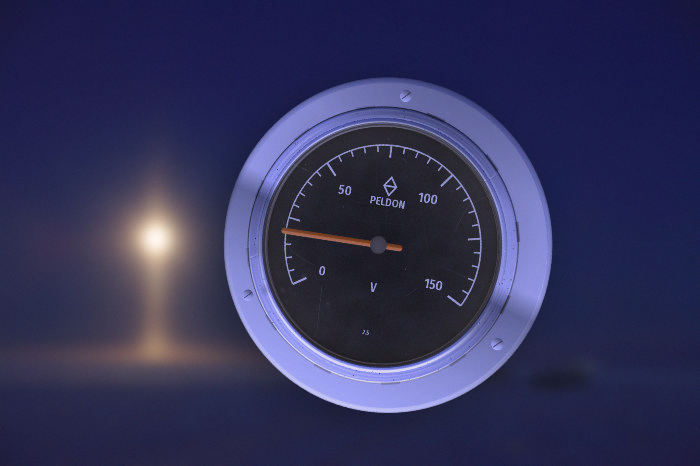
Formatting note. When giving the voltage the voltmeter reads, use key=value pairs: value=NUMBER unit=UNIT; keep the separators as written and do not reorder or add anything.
value=20 unit=V
